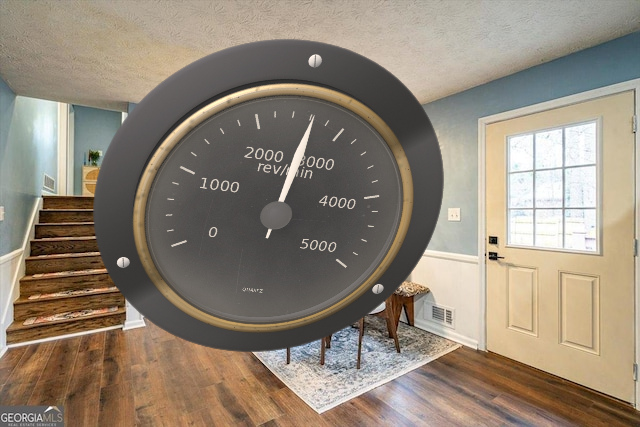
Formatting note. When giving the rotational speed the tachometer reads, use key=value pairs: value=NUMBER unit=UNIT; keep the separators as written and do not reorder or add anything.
value=2600 unit=rpm
